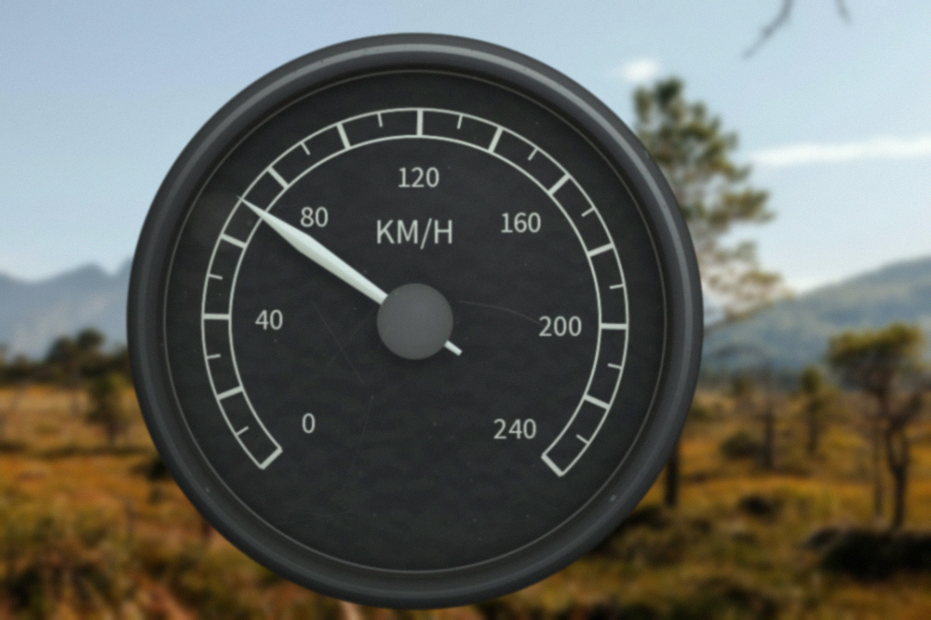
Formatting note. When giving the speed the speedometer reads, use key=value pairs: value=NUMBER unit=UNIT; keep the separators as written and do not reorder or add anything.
value=70 unit=km/h
